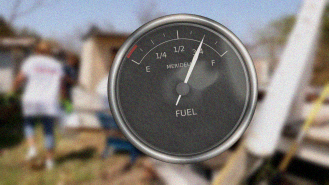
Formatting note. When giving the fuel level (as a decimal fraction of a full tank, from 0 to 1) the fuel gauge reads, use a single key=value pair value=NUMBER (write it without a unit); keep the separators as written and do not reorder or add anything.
value=0.75
